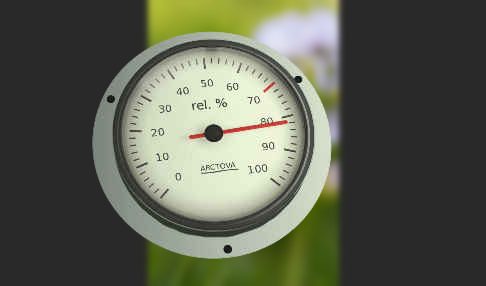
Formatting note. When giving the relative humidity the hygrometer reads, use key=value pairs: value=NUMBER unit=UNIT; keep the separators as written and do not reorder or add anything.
value=82 unit=%
